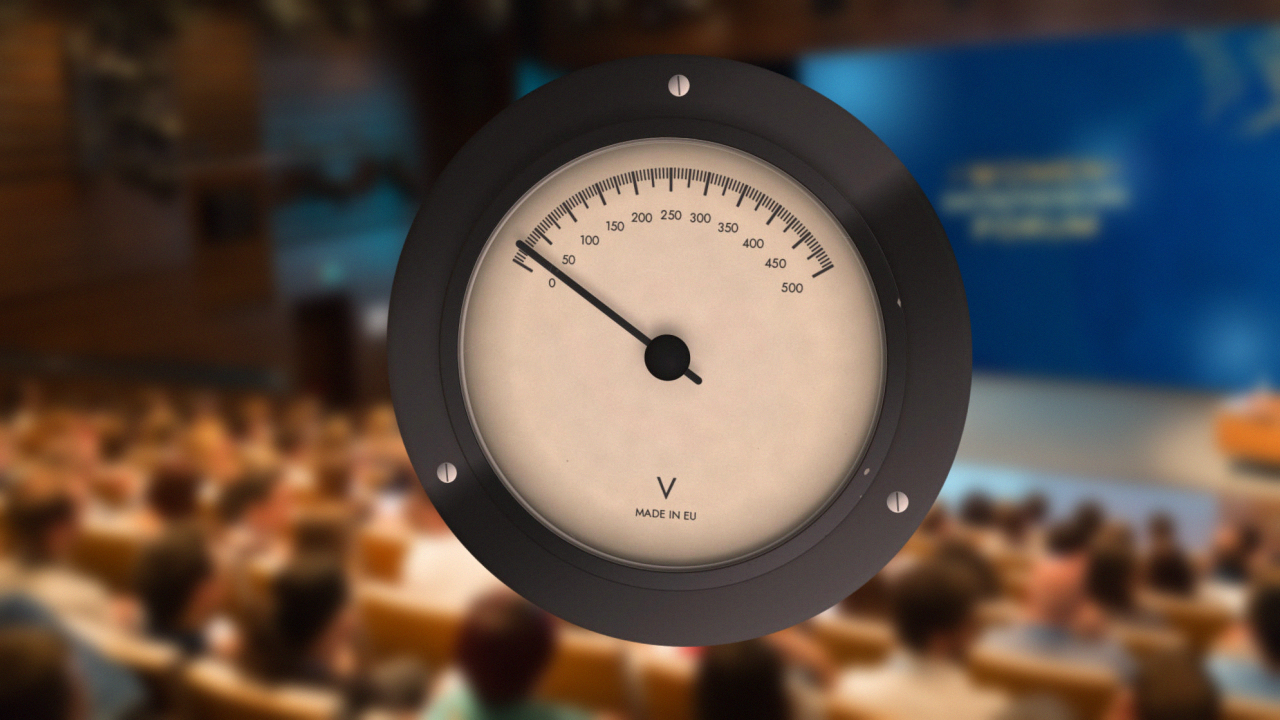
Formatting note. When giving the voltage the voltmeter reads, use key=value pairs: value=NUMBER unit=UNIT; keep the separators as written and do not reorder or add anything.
value=25 unit=V
